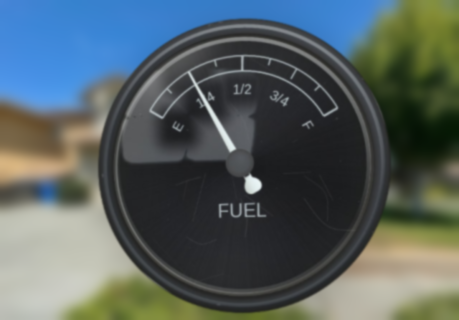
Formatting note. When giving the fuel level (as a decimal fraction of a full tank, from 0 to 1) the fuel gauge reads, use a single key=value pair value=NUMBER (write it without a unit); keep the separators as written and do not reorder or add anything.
value=0.25
